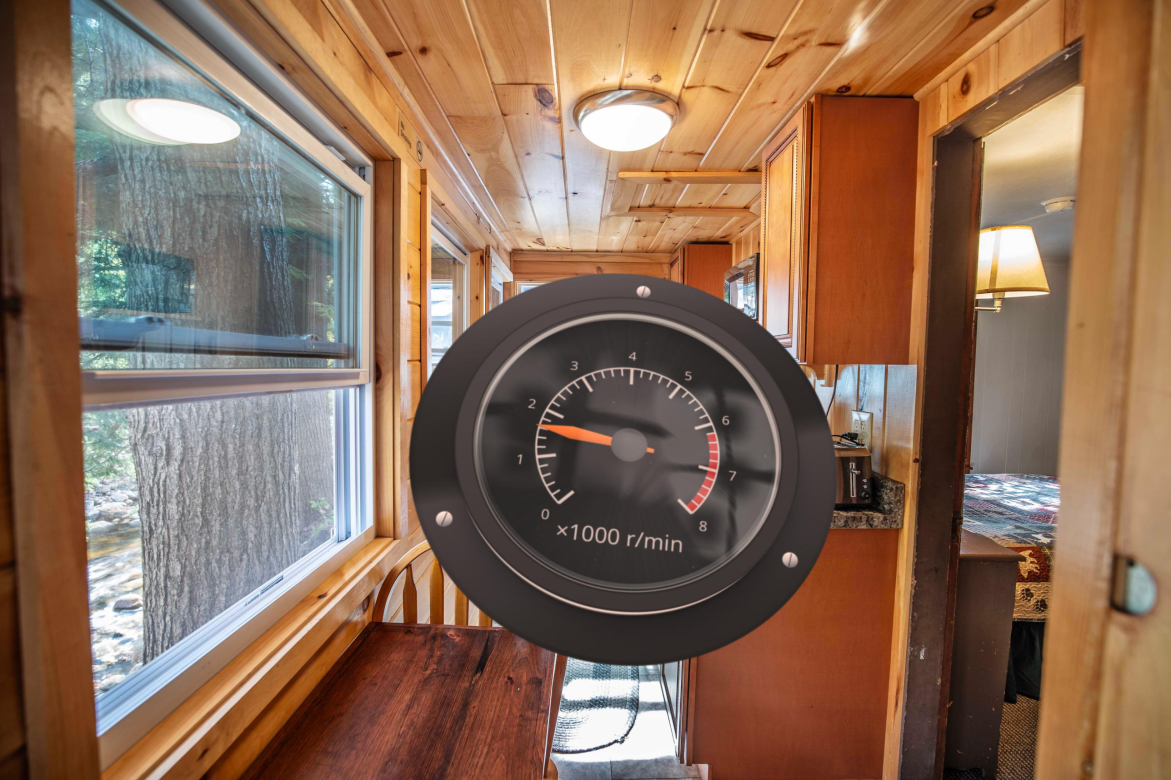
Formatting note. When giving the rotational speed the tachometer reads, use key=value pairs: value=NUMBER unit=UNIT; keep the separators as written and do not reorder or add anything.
value=1600 unit=rpm
